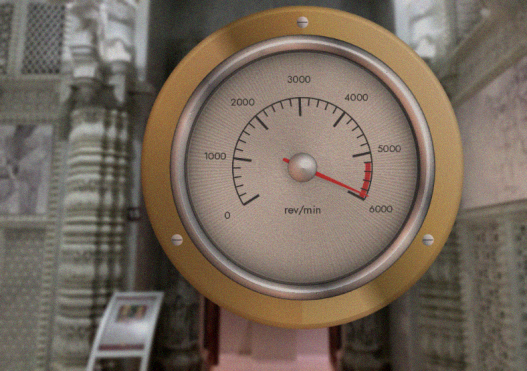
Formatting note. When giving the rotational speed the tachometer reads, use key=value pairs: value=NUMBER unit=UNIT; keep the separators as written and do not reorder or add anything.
value=5900 unit=rpm
